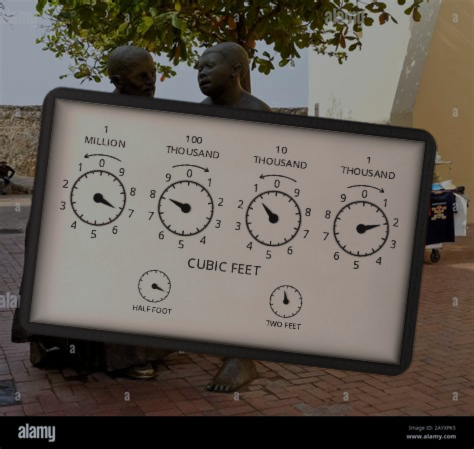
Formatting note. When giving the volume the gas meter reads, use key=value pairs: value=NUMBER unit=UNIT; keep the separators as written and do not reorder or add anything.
value=681200 unit=ft³
